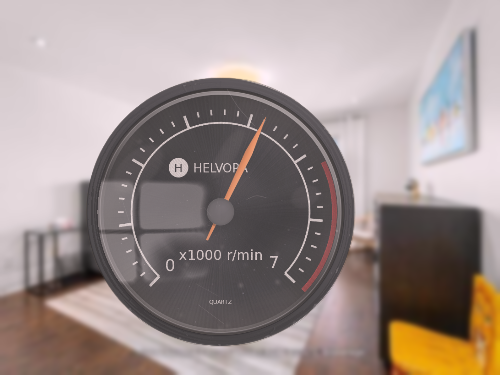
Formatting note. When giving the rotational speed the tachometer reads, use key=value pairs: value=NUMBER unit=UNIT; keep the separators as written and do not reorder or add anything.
value=4200 unit=rpm
